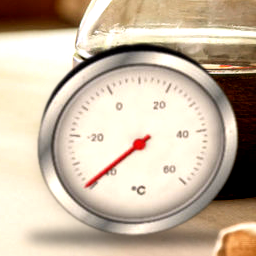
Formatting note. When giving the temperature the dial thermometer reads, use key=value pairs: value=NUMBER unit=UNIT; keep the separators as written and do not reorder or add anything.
value=-38 unit=°C
